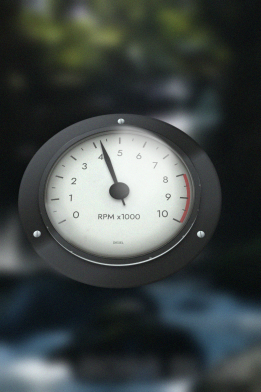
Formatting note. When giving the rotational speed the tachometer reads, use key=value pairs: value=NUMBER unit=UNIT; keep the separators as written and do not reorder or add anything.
value=4250 unit=rpm
